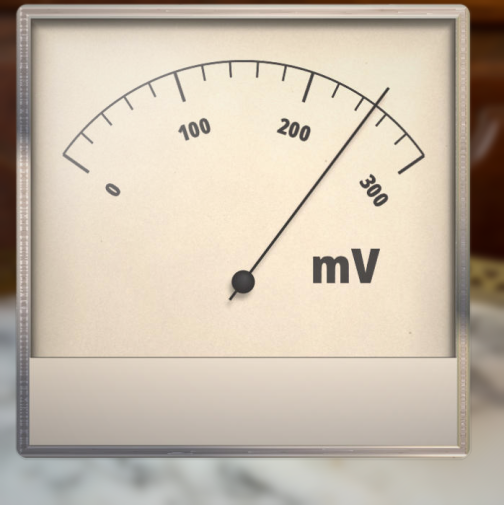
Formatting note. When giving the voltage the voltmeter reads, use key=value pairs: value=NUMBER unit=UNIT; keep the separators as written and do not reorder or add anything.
value=250 unit=mV
